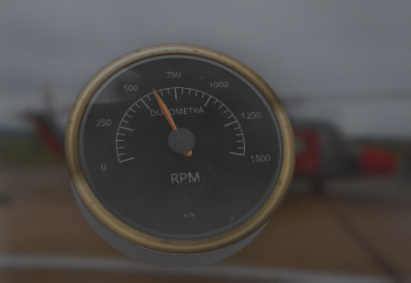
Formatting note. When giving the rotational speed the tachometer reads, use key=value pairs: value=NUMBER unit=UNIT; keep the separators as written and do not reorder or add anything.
value=600 unit=rpm
